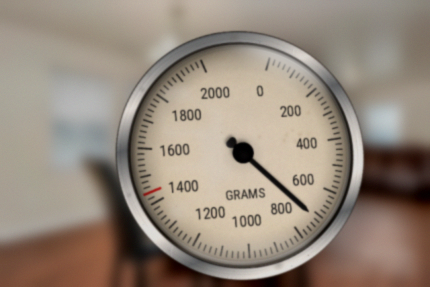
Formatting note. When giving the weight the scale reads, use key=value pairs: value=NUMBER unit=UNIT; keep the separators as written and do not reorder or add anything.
value=720 unit=g
